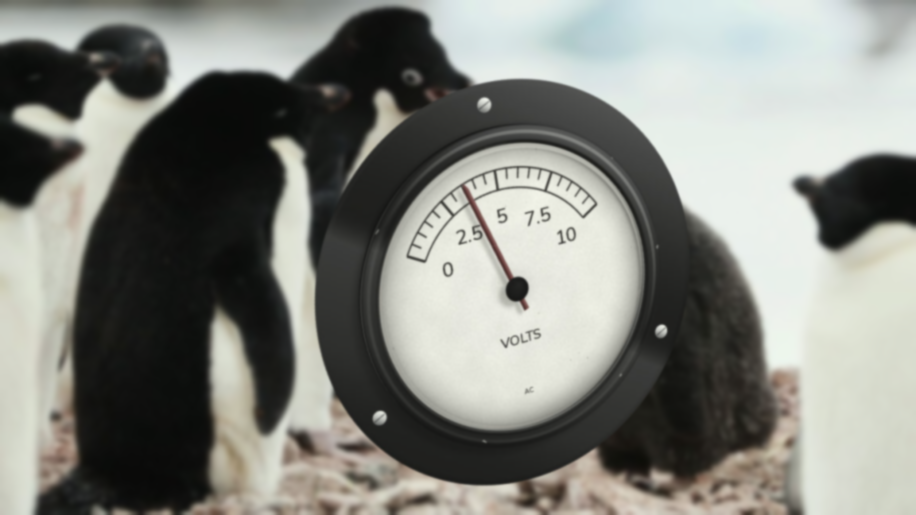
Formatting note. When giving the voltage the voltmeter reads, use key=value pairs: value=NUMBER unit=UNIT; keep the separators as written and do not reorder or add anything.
value=3.5 unit=V
